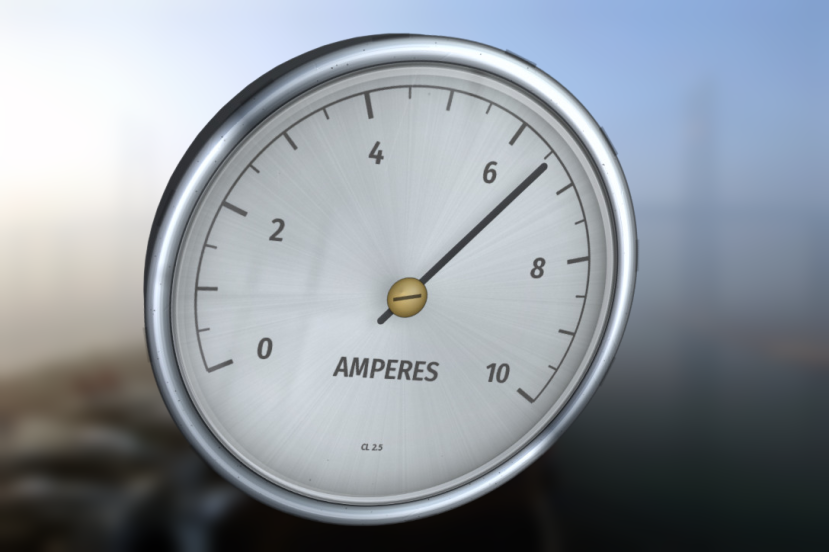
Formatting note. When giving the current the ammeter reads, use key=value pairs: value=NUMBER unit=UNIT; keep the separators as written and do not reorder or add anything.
value=6.5 unit=A
